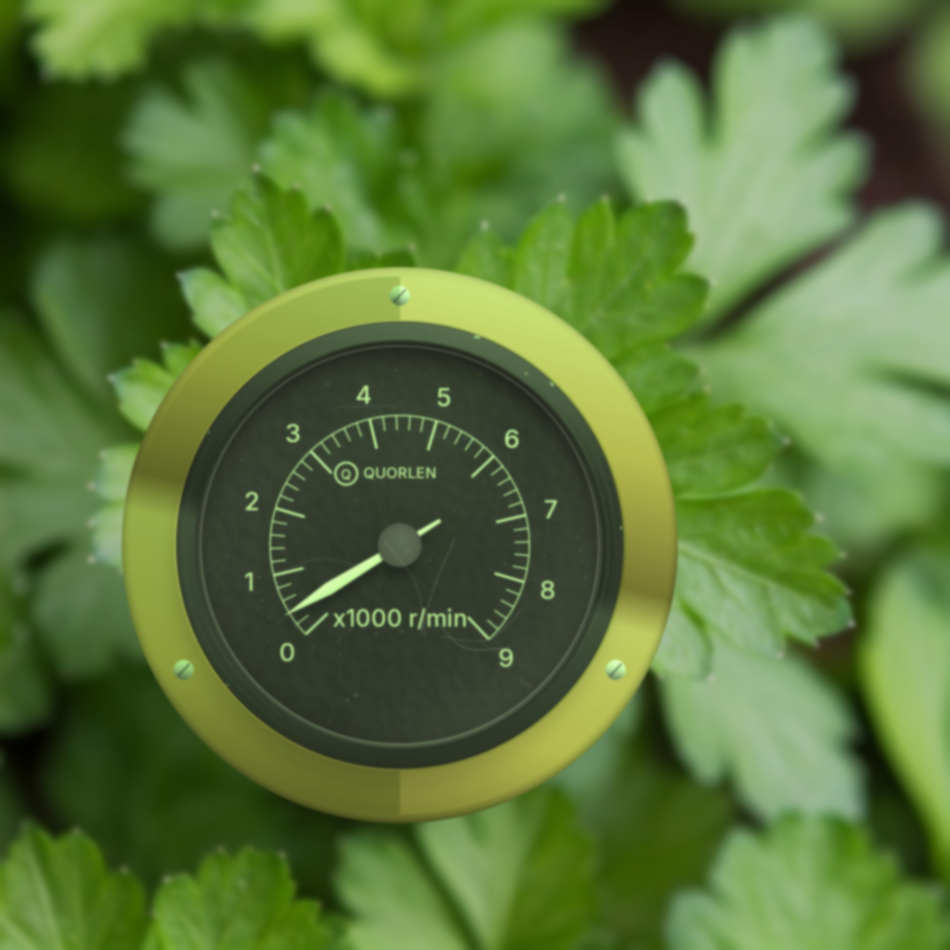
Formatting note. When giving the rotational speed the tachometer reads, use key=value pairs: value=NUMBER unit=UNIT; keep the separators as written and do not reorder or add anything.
value=400 unit=rpm
